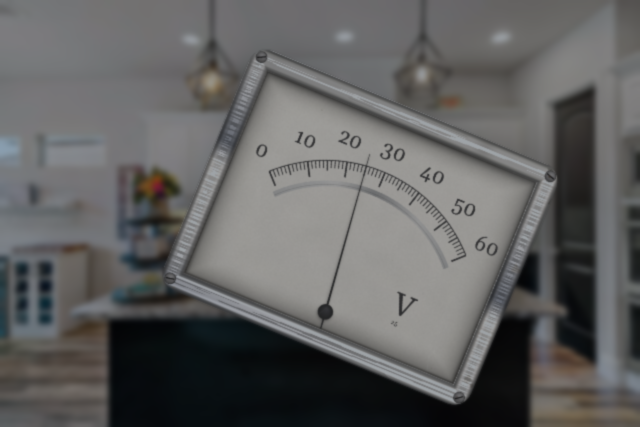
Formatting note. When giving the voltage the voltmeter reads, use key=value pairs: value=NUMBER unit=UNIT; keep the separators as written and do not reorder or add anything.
value=25 unit=V
